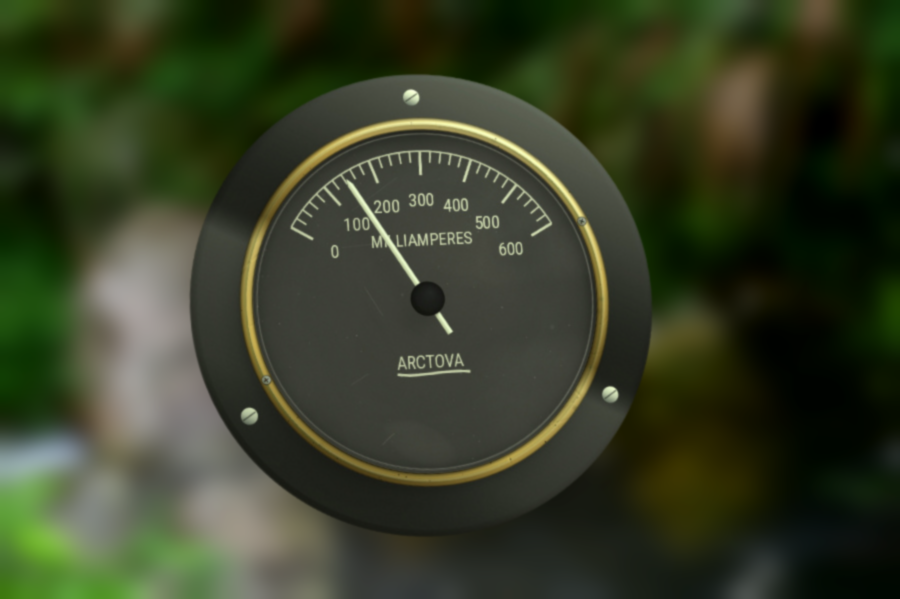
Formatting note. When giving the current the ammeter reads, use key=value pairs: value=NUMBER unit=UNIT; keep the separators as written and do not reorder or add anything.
value=140 unit=mA
